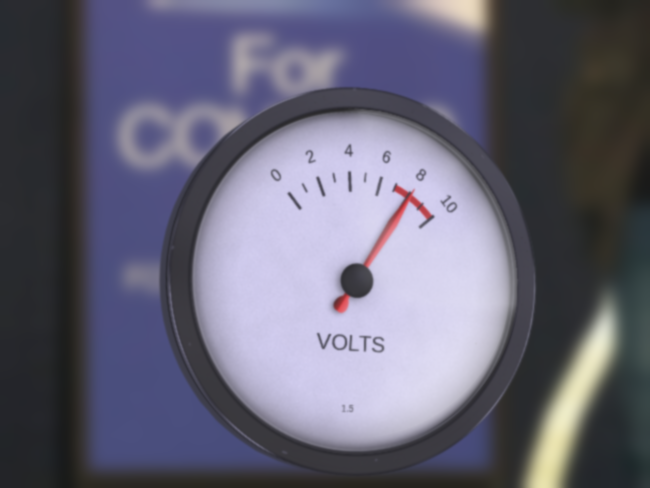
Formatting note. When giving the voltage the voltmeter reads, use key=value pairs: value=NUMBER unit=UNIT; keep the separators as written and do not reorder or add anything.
value=8 unit=V
